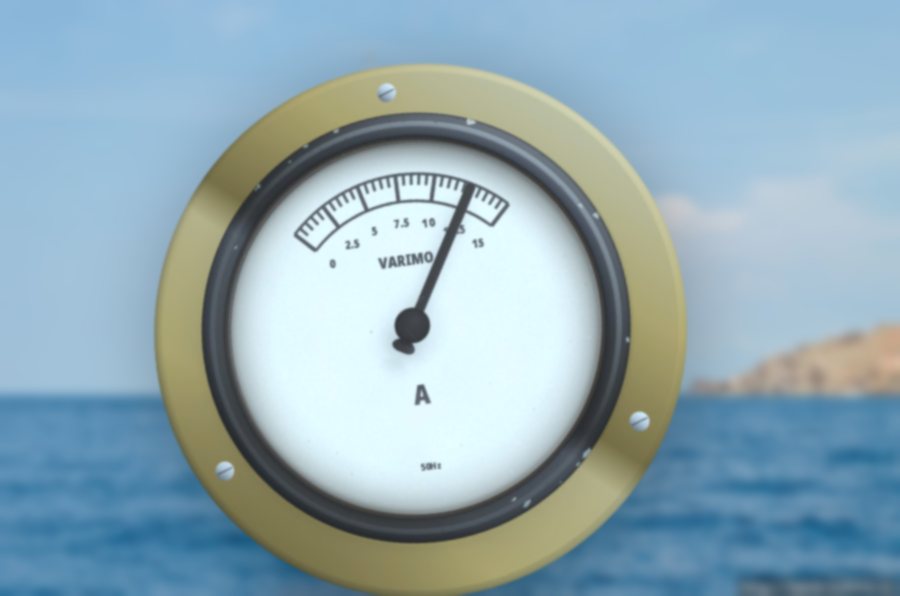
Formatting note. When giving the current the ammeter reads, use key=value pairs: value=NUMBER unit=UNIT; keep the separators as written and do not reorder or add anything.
value=12.5 unit=A
